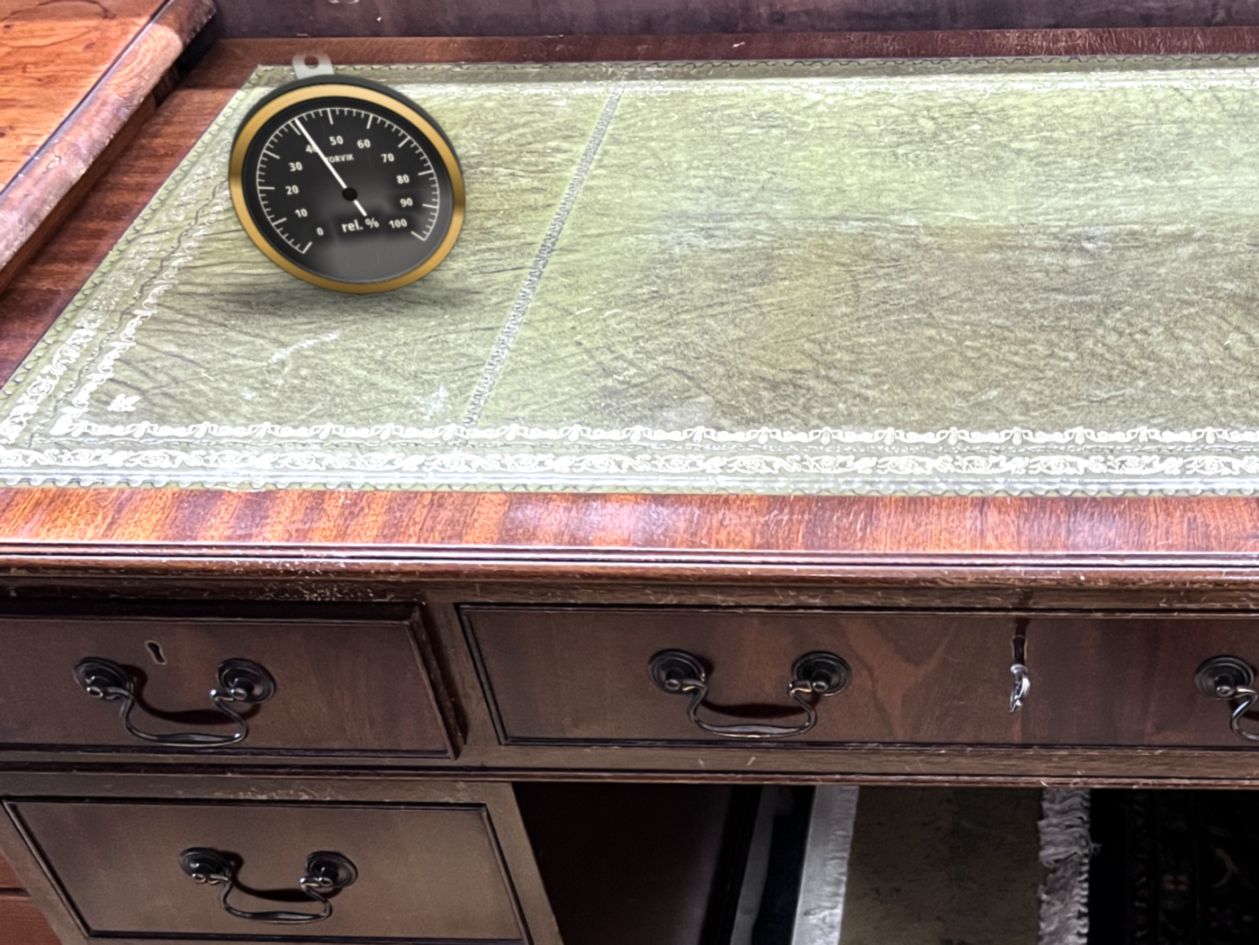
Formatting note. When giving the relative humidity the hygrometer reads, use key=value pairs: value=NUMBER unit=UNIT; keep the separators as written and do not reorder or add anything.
value=42 unit=%
